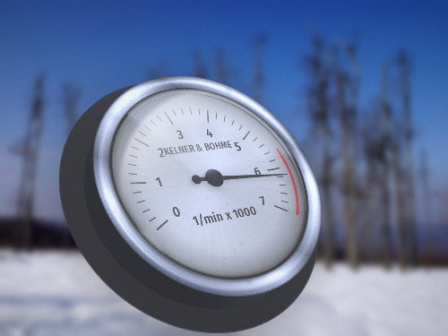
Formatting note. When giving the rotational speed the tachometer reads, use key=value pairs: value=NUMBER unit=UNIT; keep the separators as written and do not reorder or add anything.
value=6200 unit=rpm
